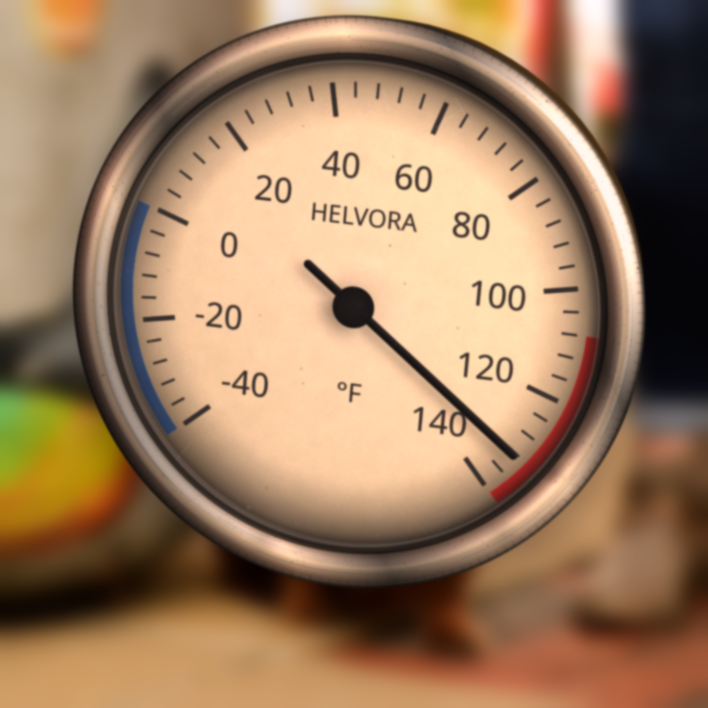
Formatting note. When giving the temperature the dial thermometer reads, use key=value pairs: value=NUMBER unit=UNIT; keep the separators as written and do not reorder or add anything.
value=132 unit=°F
